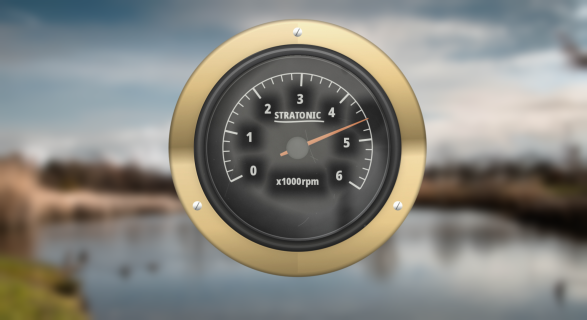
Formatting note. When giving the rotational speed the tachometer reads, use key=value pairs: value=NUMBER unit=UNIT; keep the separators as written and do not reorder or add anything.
value=4600 unit=rpm
